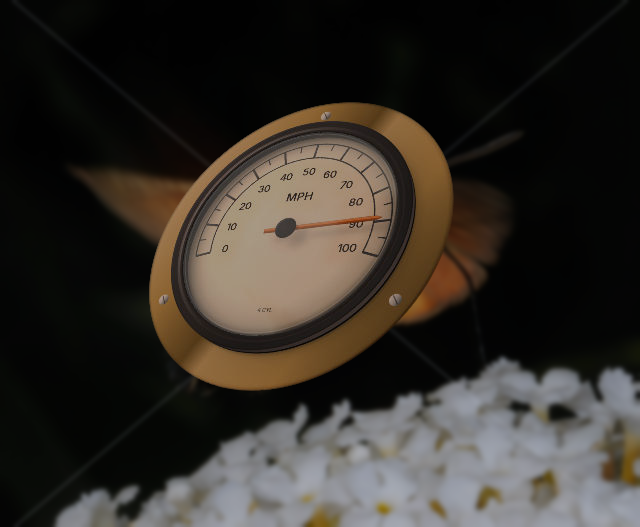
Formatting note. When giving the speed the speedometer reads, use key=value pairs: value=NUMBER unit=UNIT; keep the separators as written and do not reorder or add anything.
value=90 unit=mph
